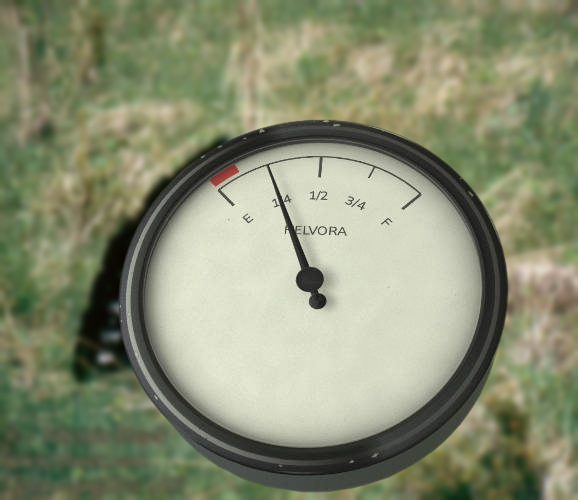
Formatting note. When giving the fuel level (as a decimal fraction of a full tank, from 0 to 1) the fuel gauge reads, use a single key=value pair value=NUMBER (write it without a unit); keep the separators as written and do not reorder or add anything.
value=0.25
